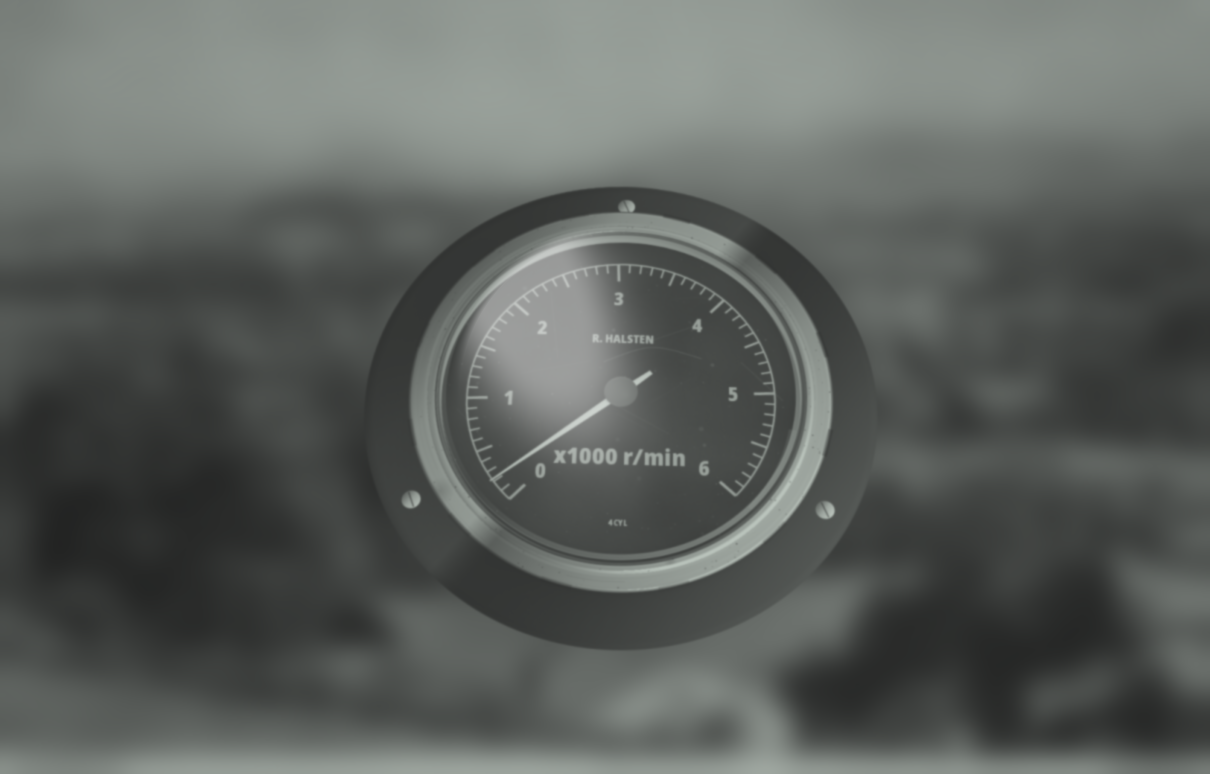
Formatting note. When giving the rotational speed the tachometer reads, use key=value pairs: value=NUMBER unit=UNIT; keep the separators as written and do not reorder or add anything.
value=200 unit=rpm
